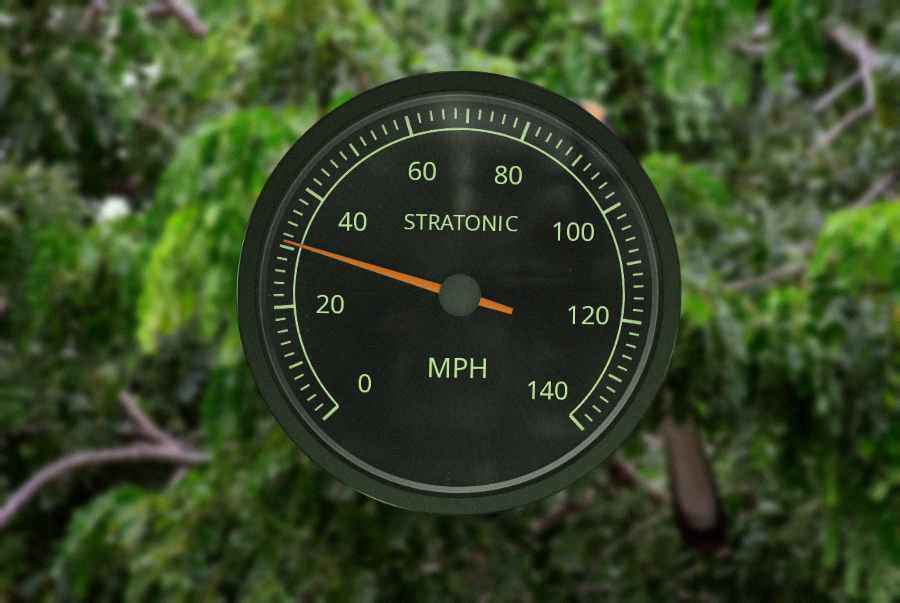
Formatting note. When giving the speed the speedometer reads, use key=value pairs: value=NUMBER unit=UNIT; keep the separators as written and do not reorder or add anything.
value=31 unit=mph
